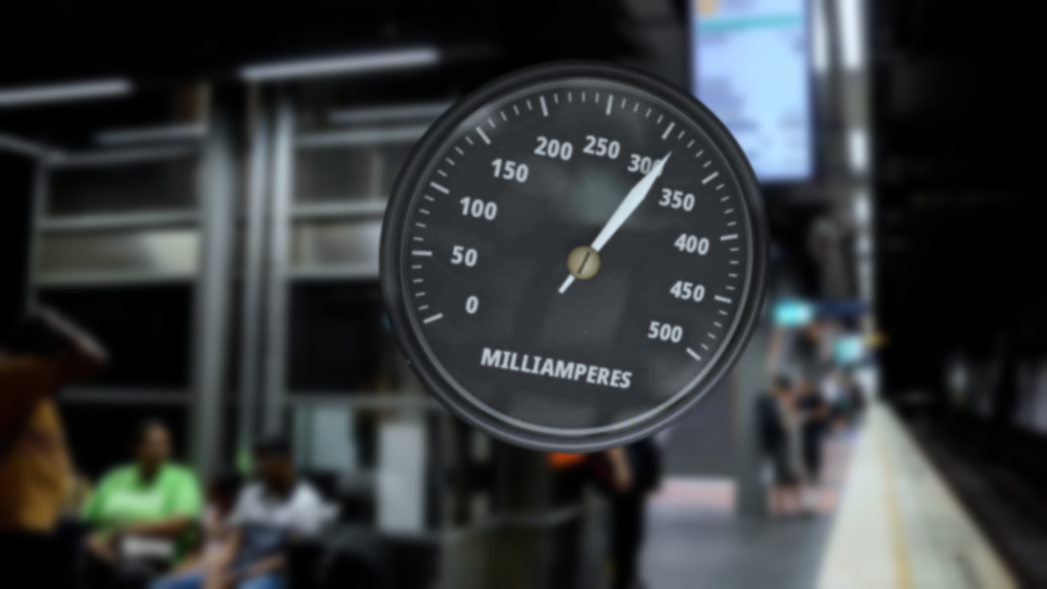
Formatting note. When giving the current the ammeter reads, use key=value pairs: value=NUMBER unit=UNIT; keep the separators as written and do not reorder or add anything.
value=310 unit=mA
